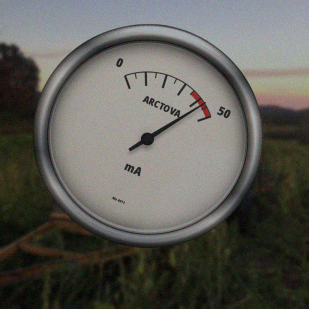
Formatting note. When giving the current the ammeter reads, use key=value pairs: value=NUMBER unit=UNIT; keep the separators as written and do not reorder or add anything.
value=42.5 unit=mA
